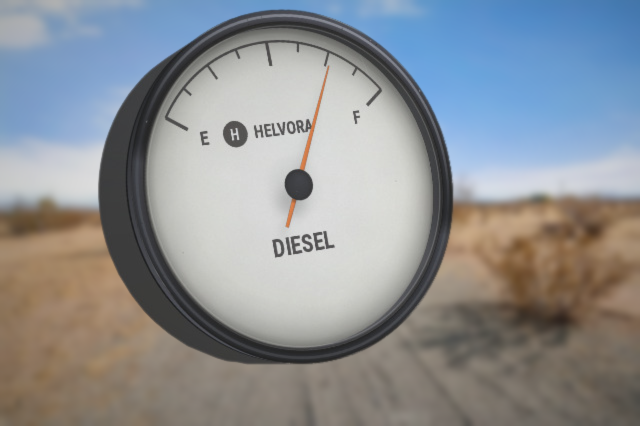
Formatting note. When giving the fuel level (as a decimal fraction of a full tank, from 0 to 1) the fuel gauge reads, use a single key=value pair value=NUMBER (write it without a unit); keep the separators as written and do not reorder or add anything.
value=0.75
